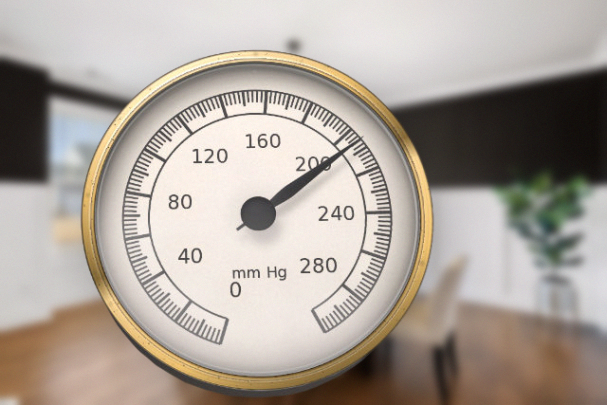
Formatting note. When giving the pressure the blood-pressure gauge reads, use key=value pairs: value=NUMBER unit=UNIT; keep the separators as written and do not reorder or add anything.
value=206 unit=mmHg
